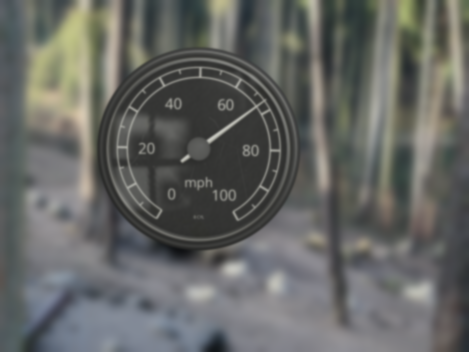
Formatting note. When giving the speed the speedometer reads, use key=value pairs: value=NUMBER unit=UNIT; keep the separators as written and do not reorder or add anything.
value=67.5 unit=mph
